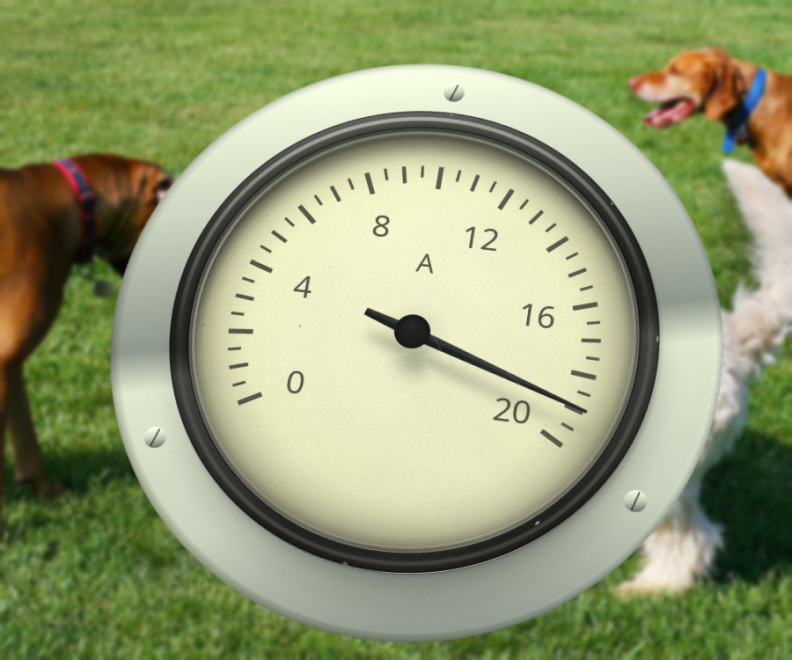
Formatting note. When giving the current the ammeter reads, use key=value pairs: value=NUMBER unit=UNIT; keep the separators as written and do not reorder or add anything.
value=19 unit=A
